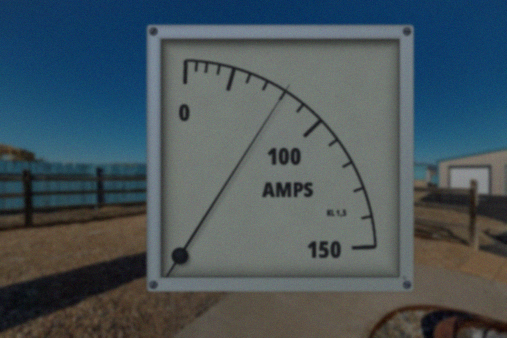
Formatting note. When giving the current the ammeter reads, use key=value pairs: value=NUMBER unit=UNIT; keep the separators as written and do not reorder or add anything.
value=80 unit=A
